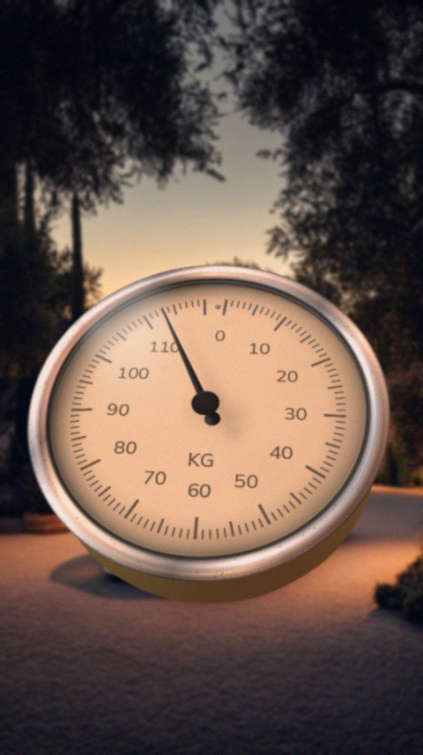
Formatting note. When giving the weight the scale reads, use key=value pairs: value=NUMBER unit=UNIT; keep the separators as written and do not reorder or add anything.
value=113 unit=kg
